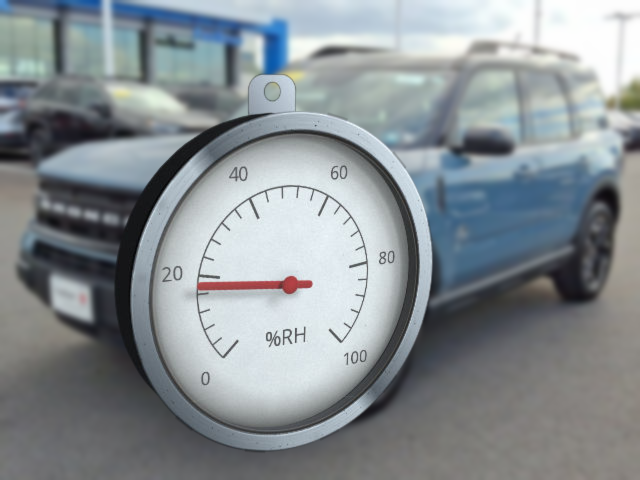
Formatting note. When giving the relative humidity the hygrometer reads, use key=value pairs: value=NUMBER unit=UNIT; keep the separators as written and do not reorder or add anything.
value=18 unit=%
